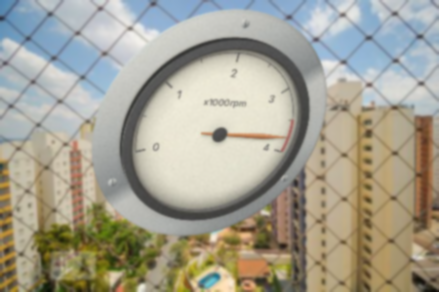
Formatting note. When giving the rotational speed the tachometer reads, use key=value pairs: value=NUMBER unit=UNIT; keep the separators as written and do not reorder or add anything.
value=3750 unit=rpm
